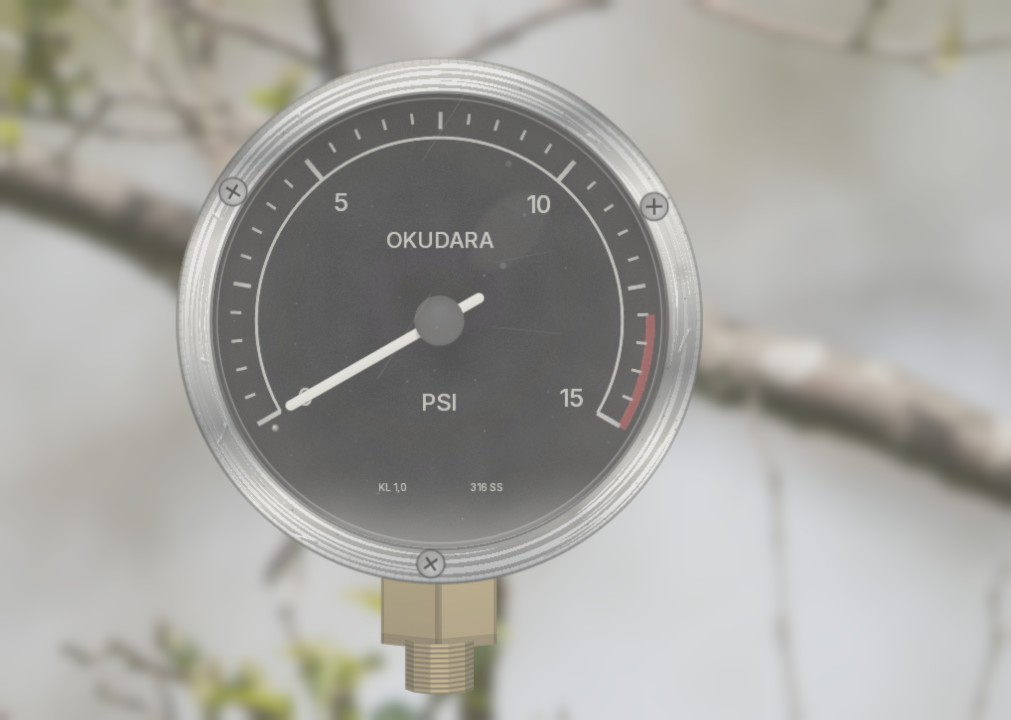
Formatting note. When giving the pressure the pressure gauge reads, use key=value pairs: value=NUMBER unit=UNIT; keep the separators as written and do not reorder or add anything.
value=0 unit=psi
